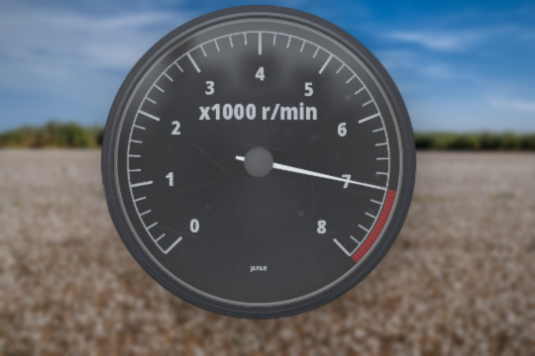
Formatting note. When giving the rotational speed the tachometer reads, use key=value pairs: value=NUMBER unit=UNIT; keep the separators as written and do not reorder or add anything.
value=7000 unit=rpm
